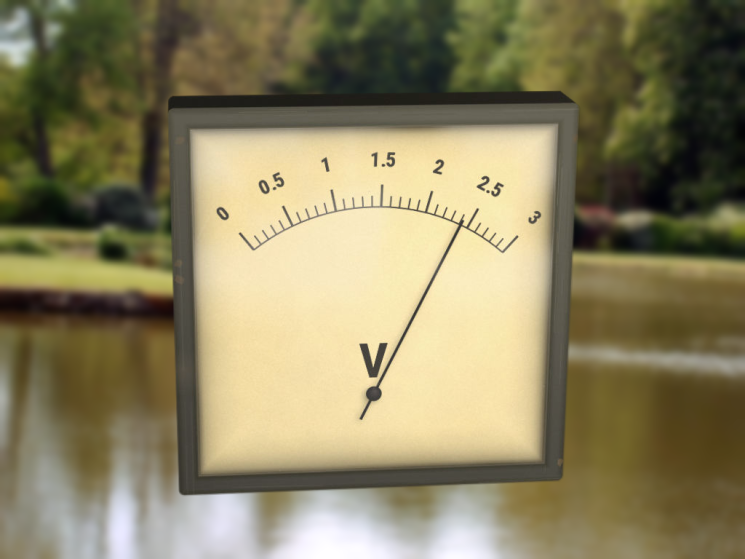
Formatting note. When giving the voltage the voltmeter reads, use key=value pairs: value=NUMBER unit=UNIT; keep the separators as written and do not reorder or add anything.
value=2.4 unit=V
